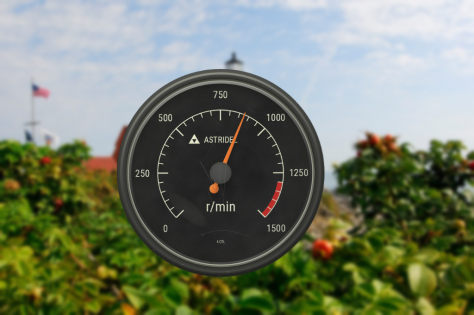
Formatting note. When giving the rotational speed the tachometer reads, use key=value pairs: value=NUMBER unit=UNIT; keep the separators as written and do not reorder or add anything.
value=875 unit=rpm
